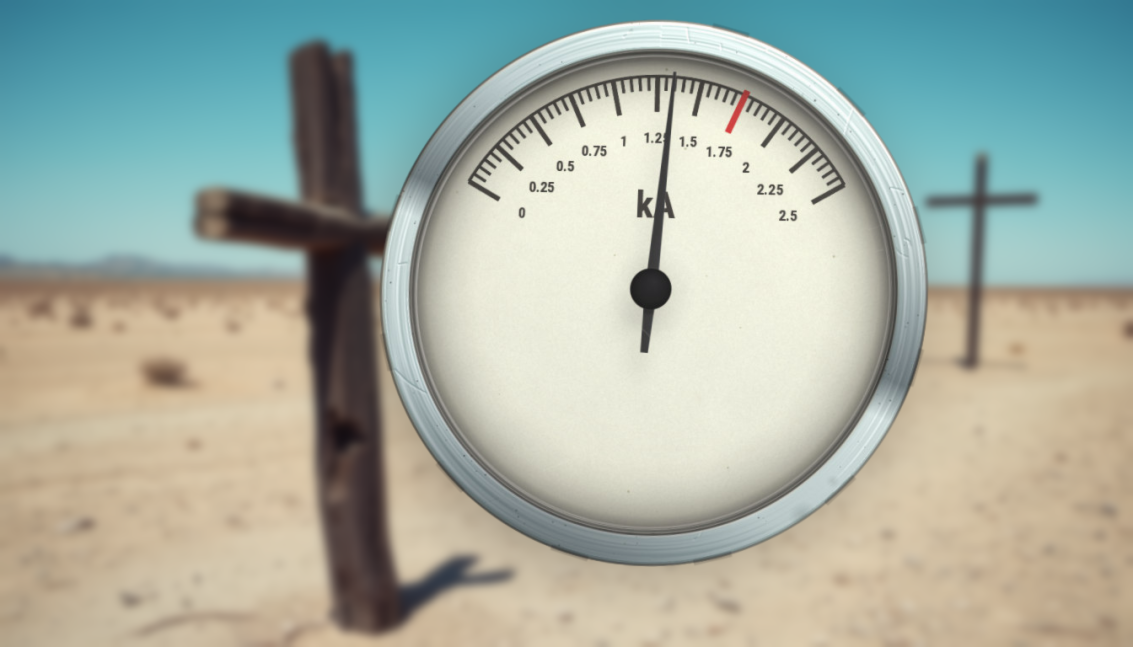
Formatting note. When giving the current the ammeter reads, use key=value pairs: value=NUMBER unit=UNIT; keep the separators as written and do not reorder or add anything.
value=1.35 unit=kA
